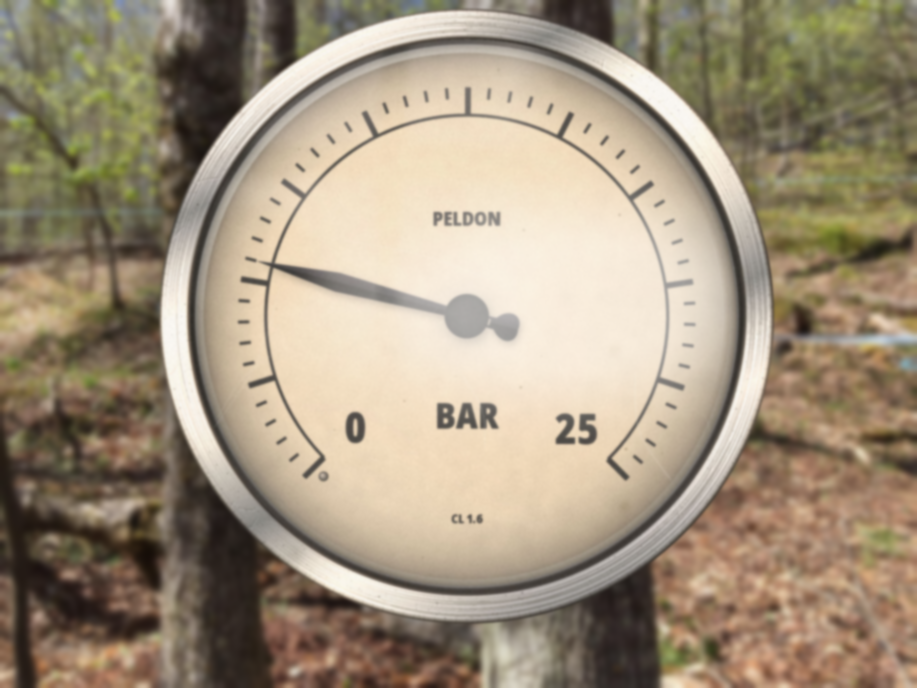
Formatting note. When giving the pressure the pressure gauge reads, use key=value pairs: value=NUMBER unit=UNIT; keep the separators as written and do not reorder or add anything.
value=5.5 unit=bar
